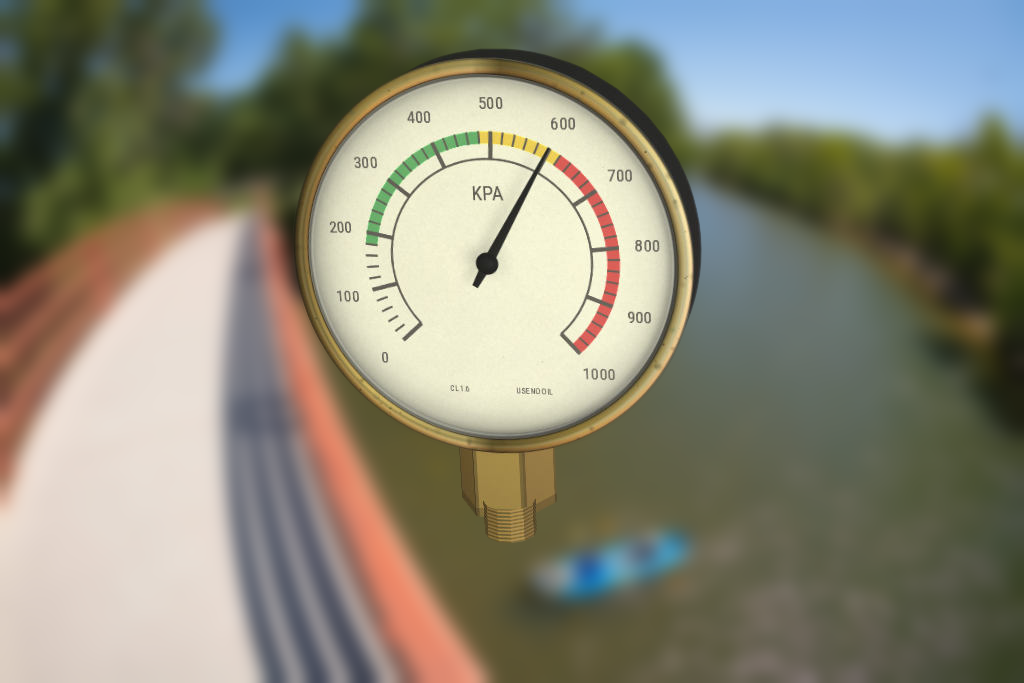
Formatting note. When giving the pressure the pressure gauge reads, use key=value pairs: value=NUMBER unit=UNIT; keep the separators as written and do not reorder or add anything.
value=600 unit=kPa
